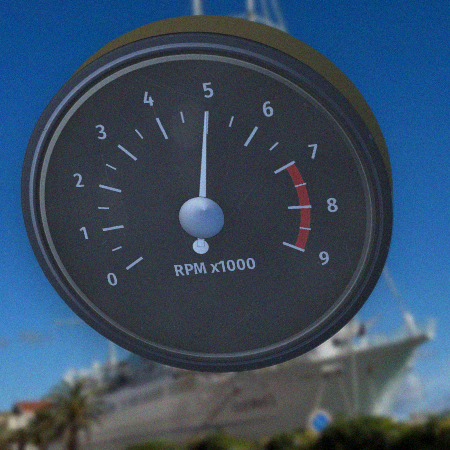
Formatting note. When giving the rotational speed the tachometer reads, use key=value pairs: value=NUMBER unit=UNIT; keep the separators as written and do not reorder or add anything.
value=5000 unit=rpm
